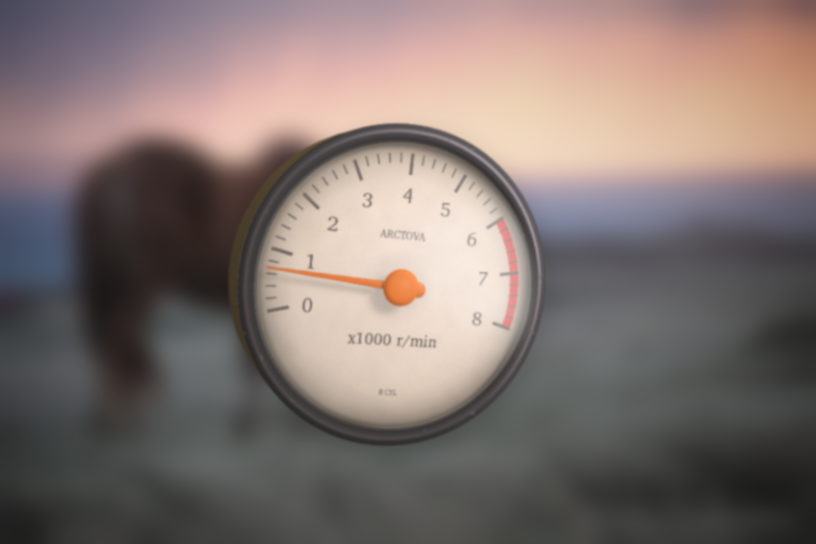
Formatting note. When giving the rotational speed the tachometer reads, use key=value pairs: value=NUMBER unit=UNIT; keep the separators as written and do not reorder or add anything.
value=700 unit=rpm
